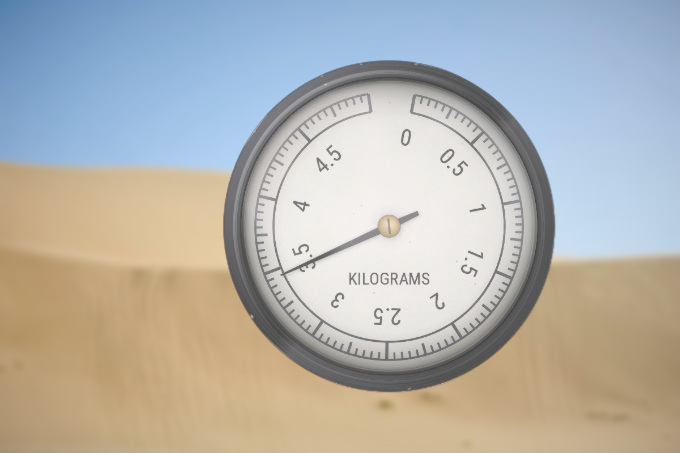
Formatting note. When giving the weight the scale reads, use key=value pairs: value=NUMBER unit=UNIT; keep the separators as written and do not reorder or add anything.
value=3.45 unit=kg
